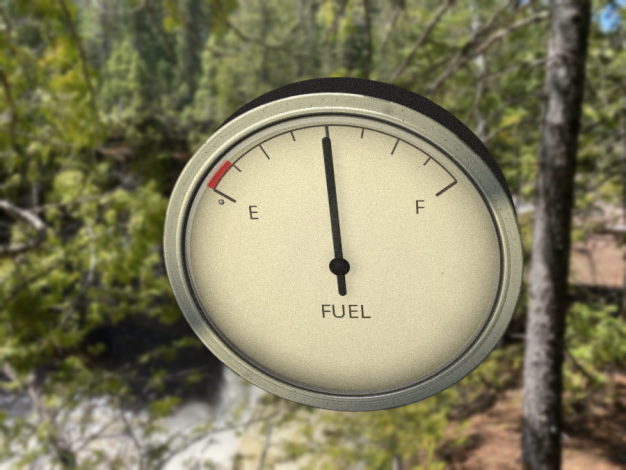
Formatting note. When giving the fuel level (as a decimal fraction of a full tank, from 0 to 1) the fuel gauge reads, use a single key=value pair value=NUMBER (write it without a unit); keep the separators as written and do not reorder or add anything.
value=0.5
